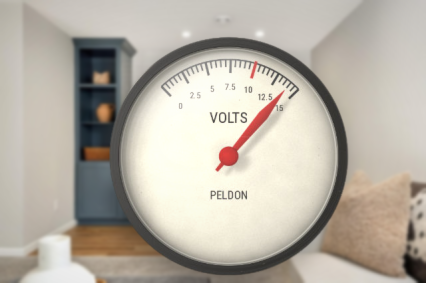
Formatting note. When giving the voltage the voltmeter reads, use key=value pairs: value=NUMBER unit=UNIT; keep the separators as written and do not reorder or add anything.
value=14 unit=V
